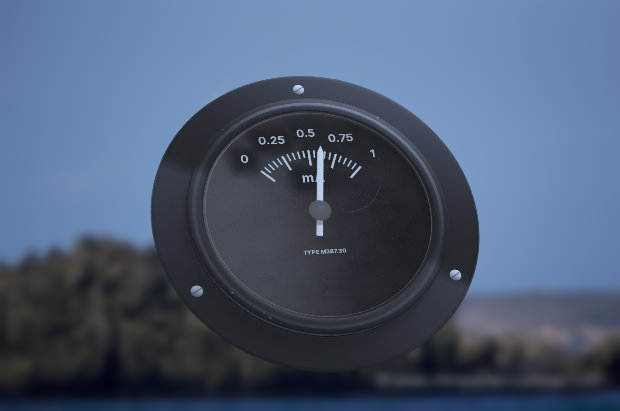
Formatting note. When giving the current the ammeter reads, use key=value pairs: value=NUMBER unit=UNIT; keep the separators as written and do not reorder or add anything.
value=0.6 unit=mA
